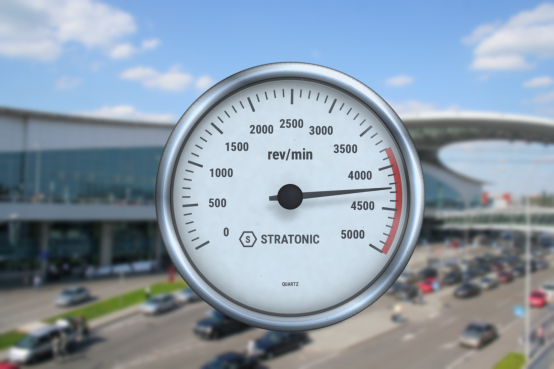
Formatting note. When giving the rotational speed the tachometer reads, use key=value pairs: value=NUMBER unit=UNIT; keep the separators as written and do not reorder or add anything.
value=4250 unit=rpm
